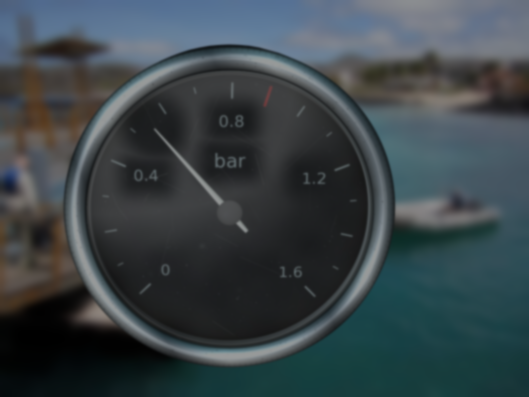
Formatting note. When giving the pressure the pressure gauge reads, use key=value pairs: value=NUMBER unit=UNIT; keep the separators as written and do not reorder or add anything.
value=0.55 unit=bar
